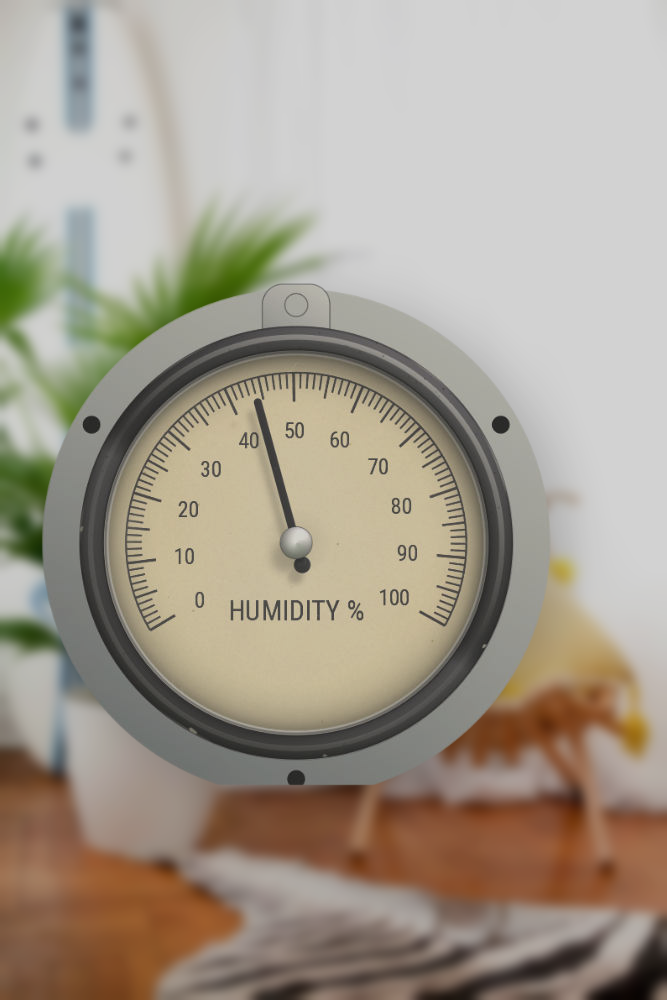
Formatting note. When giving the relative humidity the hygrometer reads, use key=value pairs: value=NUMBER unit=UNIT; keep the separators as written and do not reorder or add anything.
value=44 unit=%
